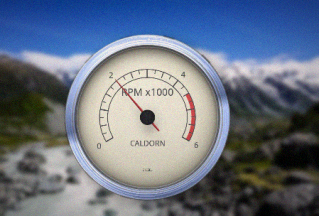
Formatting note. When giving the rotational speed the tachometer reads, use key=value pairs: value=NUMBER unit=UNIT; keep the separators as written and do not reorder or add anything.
value=2000 unit=rpm
